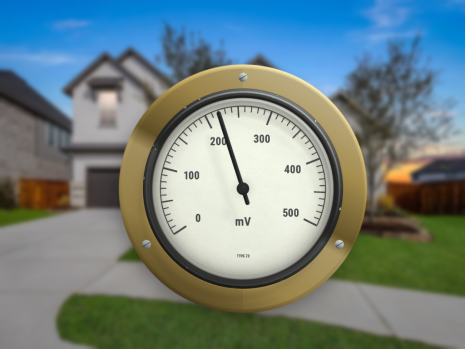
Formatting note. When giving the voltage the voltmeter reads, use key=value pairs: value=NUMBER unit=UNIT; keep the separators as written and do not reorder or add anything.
value=220 unit=mV
